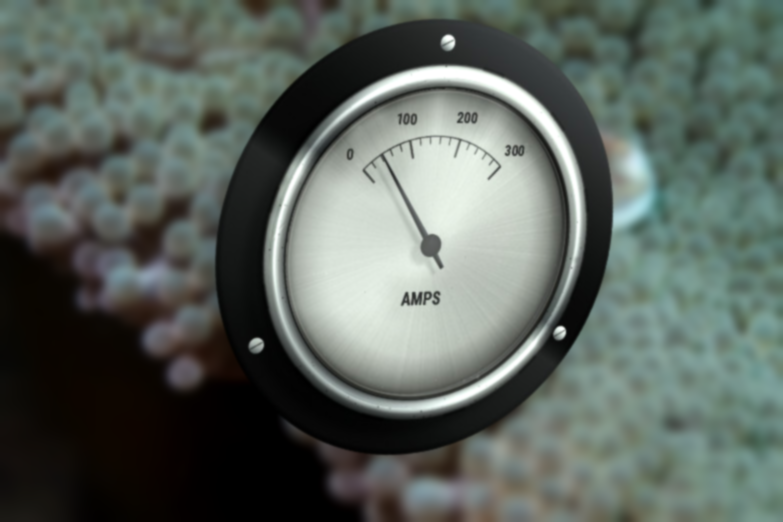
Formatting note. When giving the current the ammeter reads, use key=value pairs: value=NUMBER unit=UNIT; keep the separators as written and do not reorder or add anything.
value=40 unit=A
